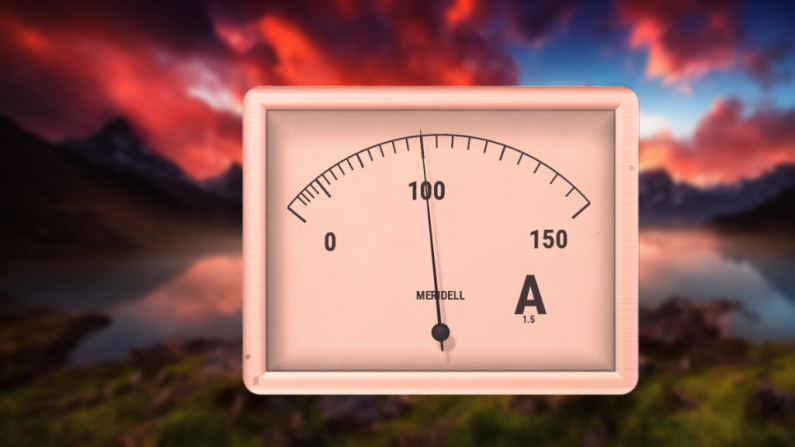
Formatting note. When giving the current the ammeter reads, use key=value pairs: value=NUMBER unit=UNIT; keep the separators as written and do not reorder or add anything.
value=100 unit=A
